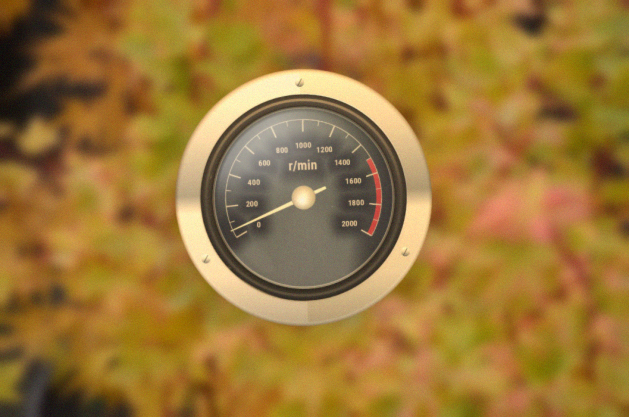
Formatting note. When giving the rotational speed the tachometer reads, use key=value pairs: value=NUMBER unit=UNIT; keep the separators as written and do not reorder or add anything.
value=50 unit=rpm
